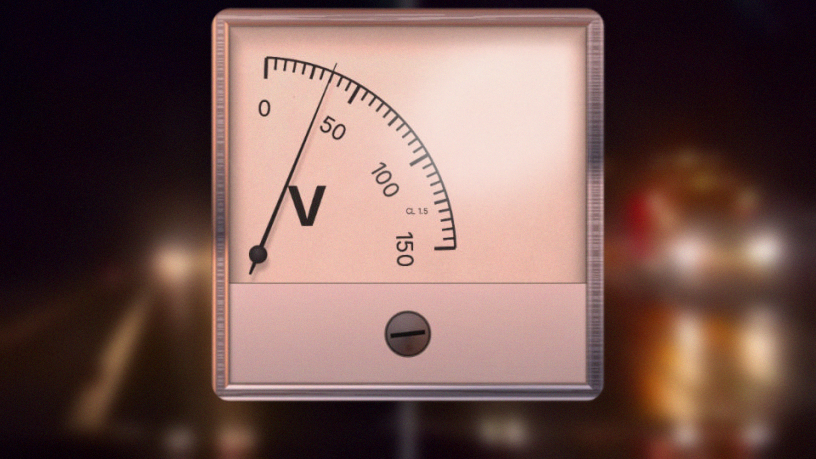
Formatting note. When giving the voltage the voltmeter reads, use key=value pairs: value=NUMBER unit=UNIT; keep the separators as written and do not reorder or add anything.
value=35 unit=V
